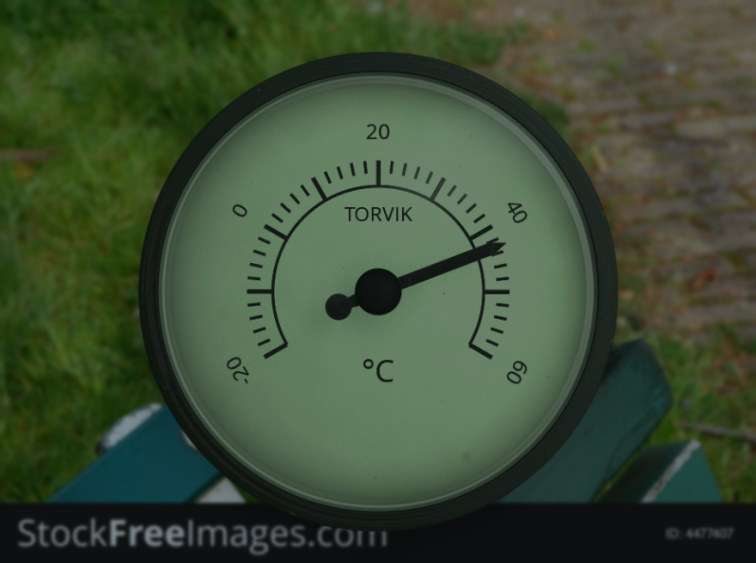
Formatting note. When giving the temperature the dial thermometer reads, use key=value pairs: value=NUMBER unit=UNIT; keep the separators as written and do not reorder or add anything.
value=43 unit=°C
